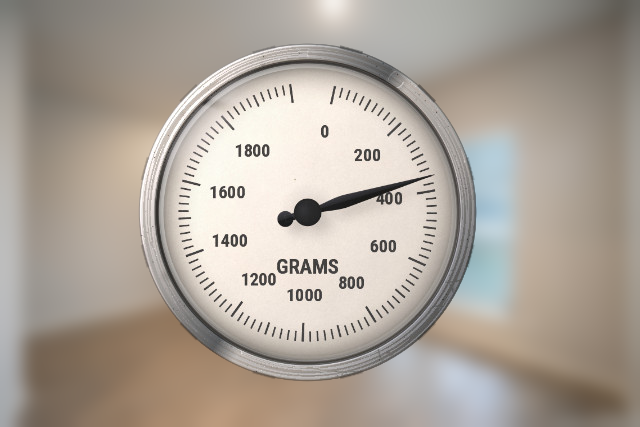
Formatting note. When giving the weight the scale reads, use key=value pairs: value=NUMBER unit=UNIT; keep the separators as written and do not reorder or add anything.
value=360 unit=g
